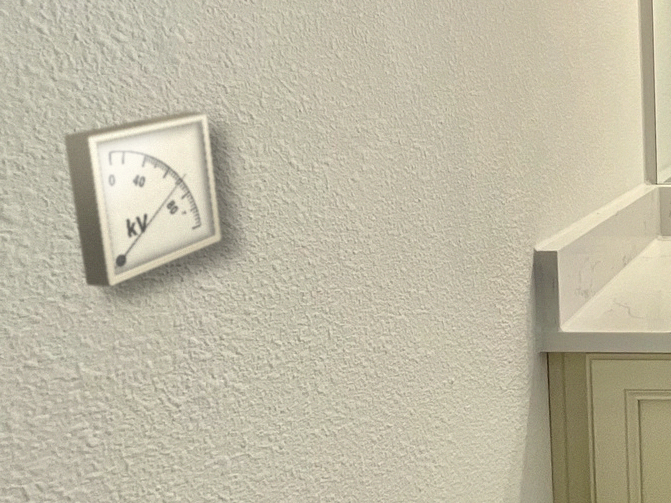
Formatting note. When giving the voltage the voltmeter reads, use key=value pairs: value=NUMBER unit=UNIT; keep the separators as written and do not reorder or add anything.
value=70 unit=kV
